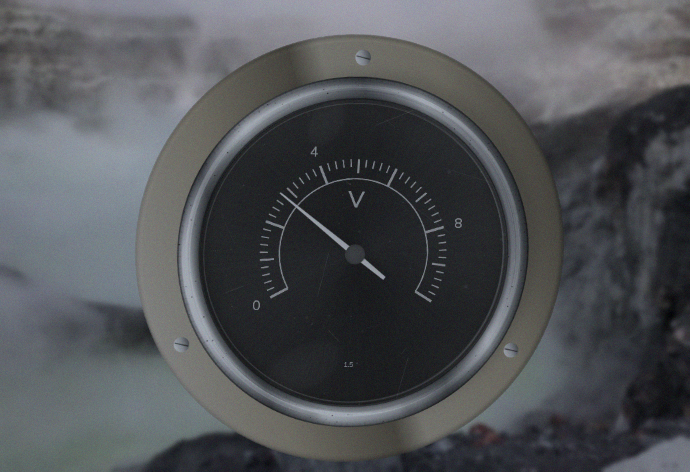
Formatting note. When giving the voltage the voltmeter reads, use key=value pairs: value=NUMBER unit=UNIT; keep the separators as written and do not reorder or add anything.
value=2.8 unit=V
